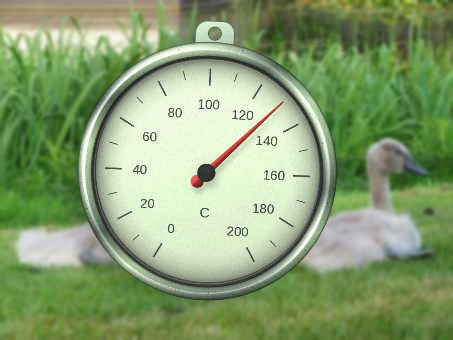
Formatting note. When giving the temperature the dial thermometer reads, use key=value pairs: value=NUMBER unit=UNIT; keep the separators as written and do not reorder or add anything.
value=130 unit=°C
